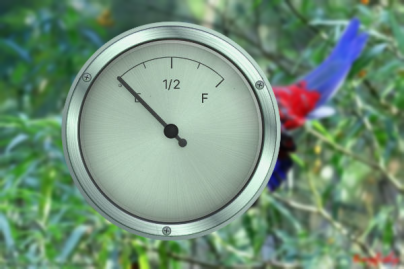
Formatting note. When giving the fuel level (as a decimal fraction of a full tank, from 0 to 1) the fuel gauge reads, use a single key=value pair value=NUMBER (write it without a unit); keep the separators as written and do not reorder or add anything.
value=0
